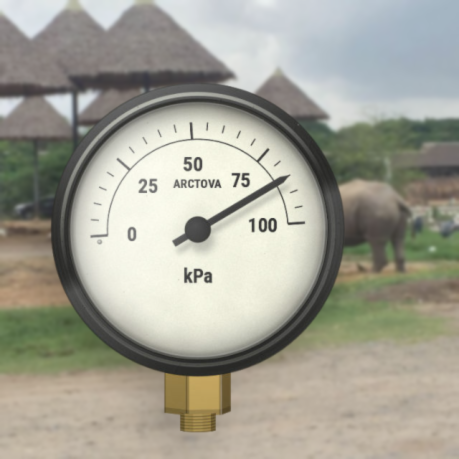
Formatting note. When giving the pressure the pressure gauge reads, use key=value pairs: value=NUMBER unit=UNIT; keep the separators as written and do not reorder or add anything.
value=85 unit=kPa
